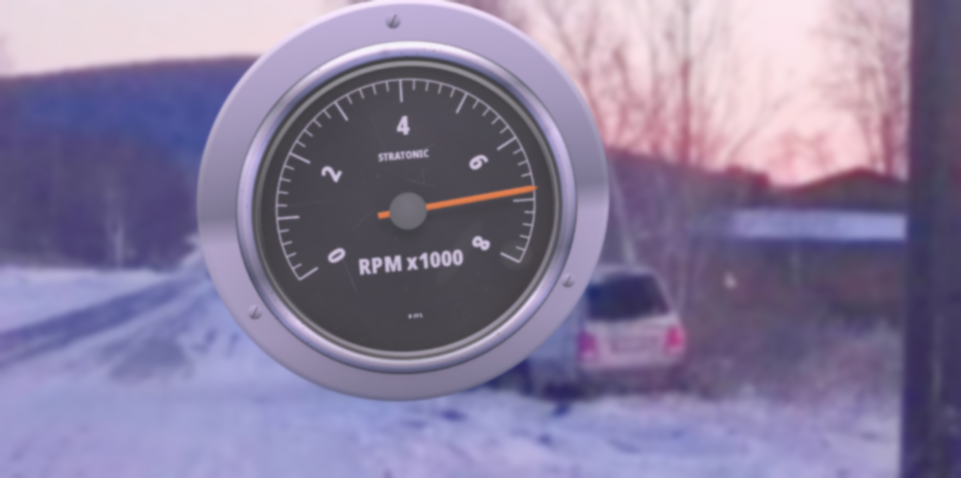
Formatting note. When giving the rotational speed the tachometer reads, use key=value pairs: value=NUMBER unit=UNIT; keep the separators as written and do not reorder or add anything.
value=6800 unit=rpm
